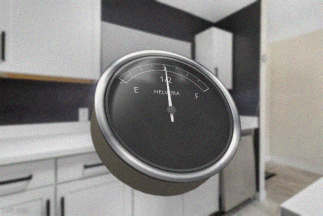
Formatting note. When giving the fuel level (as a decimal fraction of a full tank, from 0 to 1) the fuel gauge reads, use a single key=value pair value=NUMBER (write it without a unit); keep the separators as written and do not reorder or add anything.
value=0.5
